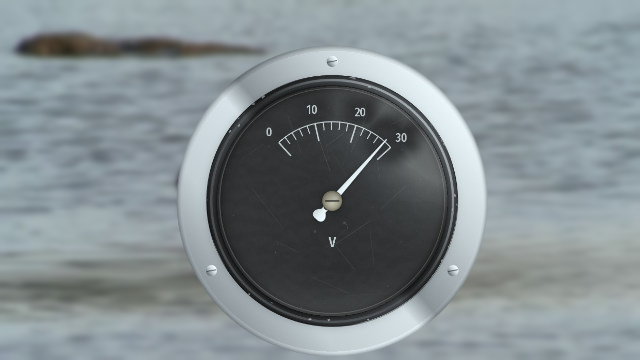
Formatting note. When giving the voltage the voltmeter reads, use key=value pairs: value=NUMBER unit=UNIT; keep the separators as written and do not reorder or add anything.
value=28 unit=V
